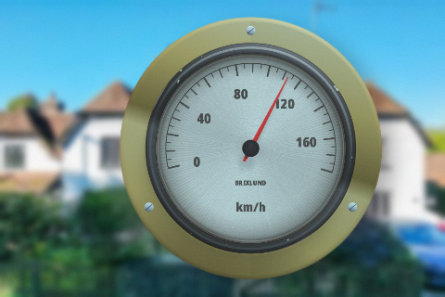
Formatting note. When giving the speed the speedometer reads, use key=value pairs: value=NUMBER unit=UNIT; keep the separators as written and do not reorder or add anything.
value=112.5 unit=km/h
